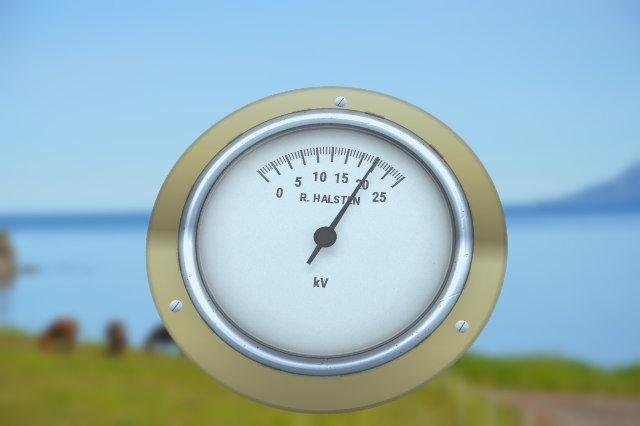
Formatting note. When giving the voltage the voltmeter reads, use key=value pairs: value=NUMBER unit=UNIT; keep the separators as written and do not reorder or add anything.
value=20 unit=kV
